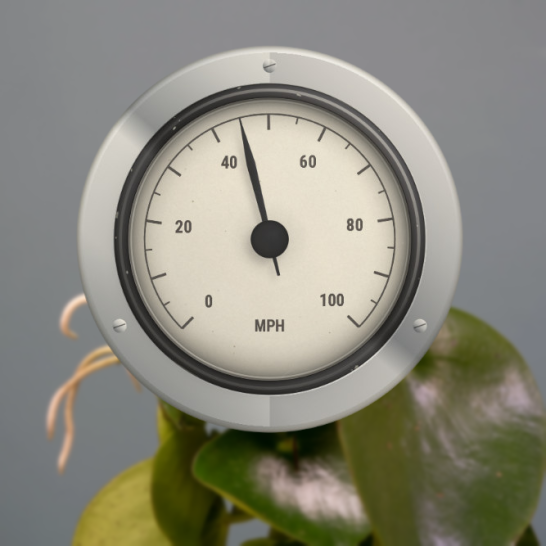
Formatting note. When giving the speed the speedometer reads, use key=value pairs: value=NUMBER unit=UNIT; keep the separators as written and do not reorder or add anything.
value=45 unit=mph
